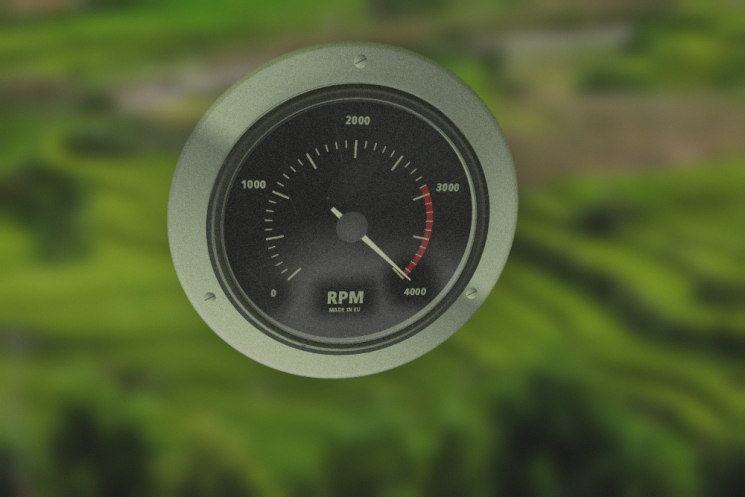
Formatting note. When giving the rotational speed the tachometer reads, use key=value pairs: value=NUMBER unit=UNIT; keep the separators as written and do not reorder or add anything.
value=3950 unit=rpm
